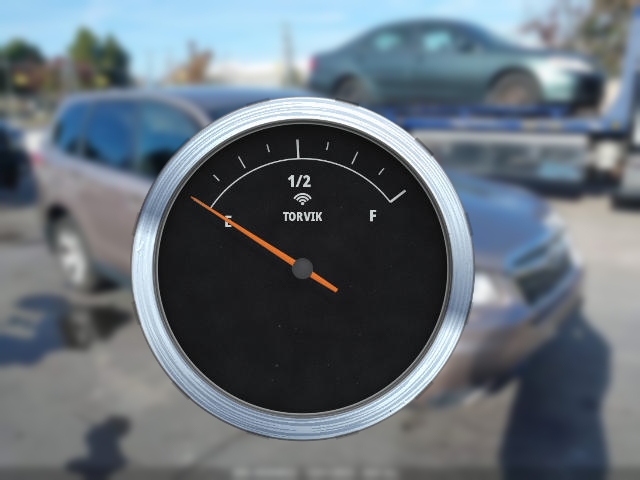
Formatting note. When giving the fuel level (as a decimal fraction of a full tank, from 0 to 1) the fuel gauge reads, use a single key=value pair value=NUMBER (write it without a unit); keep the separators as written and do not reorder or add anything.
value=0
